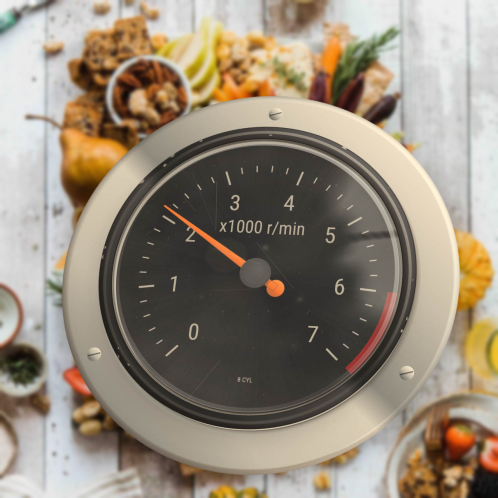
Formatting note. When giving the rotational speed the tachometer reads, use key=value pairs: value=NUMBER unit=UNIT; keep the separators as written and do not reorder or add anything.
value=2100 unit=rpm
